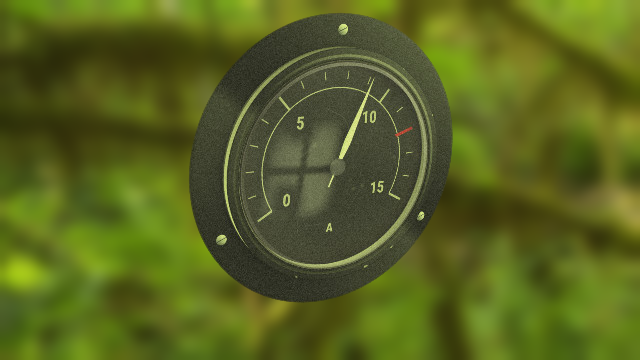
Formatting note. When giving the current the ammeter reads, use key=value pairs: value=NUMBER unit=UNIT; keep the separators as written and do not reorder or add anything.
value=9 unit=A
